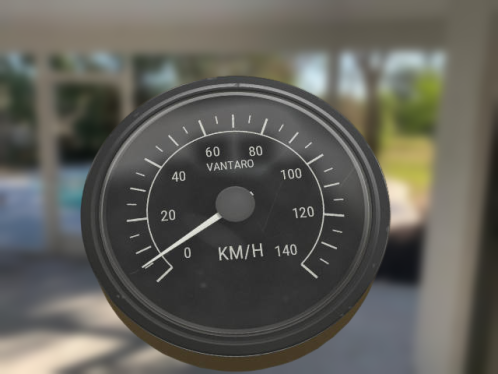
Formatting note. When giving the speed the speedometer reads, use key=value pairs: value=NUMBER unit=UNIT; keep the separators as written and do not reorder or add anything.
value=5 unit=km/h
